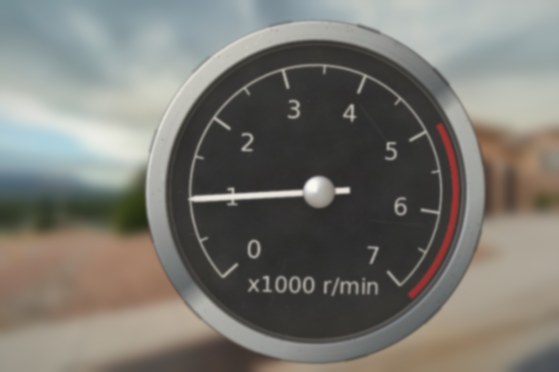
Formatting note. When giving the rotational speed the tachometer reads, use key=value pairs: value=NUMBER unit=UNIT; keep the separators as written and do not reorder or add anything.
value=1000 unit=rpm
